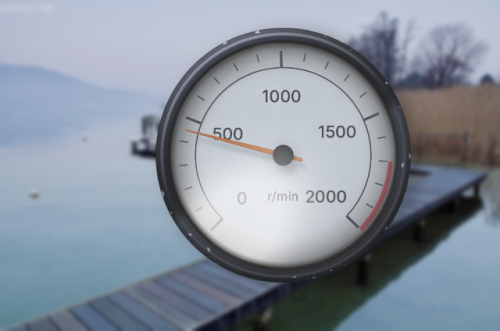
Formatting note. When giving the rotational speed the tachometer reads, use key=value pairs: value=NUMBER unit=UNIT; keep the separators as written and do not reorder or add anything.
value=450 unit=rpm
